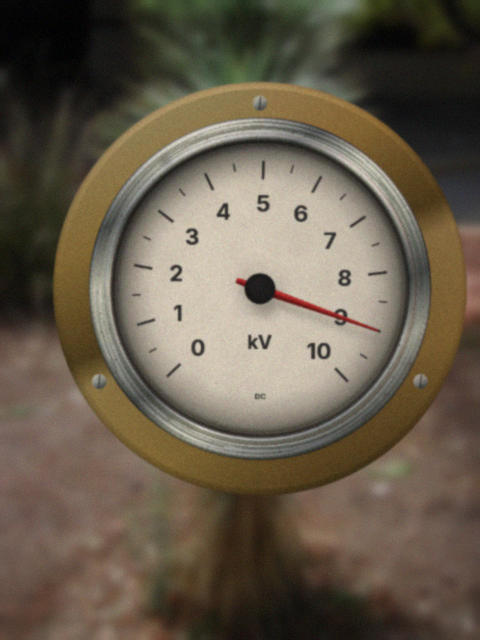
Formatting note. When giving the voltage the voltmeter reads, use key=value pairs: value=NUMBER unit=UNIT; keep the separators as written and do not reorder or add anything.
value=9 unit=kV
